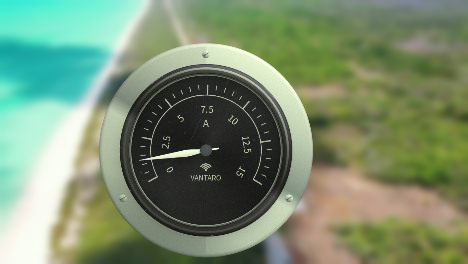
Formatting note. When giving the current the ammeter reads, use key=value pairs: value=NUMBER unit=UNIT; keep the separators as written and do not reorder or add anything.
value=1.25 unit=A
